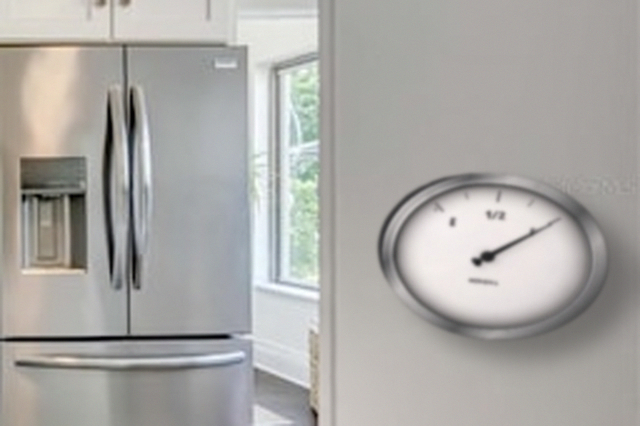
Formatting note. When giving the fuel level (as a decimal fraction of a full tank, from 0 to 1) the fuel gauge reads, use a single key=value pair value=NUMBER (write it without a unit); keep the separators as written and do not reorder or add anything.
value=1
